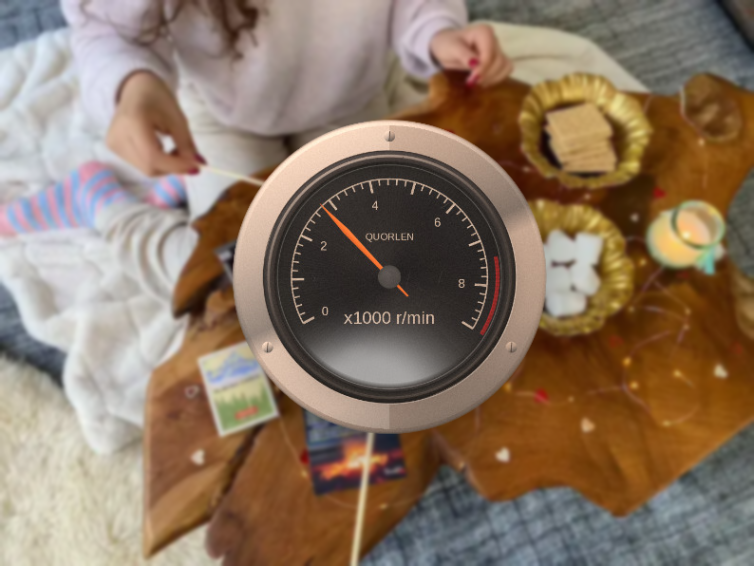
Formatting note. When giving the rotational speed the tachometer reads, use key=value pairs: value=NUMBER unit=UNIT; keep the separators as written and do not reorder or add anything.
value=2800 unit=rpm
